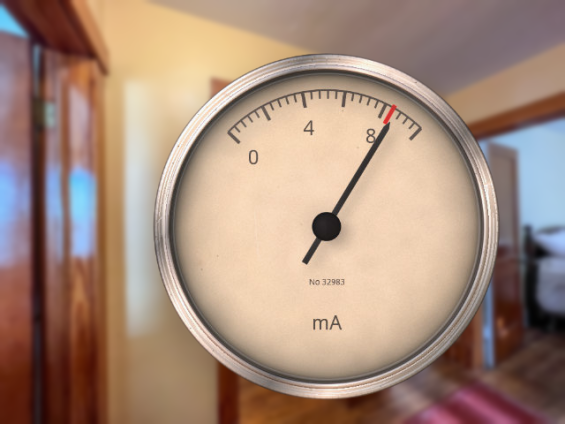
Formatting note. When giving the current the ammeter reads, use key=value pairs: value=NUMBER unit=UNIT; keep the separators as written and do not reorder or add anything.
value=8.6 unit=mA
